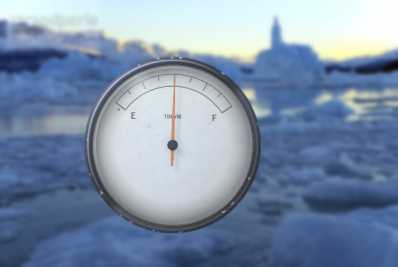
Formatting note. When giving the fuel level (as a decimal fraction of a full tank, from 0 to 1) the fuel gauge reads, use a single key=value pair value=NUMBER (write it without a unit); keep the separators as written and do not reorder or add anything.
value=0.5
